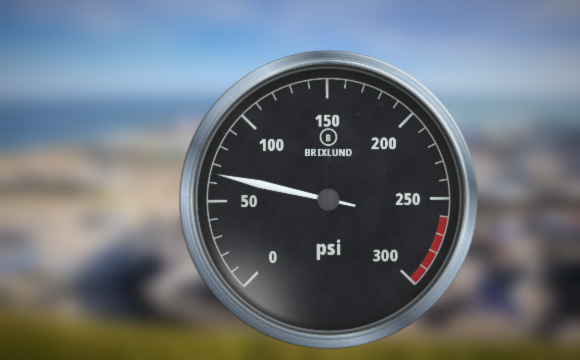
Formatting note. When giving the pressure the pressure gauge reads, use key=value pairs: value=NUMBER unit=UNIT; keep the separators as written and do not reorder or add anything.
value=65 unit=psi
